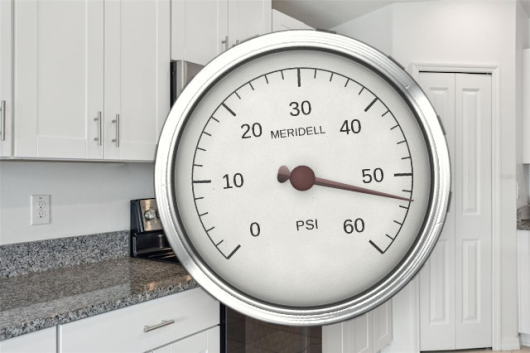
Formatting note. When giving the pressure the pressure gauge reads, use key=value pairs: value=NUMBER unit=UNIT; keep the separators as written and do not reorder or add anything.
value=53 unit=psi
